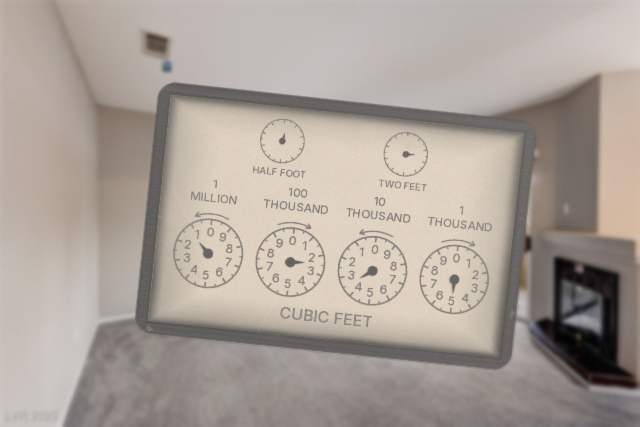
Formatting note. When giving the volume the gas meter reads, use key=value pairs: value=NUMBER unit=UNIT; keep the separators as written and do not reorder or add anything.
value=123500 unit=ft³
